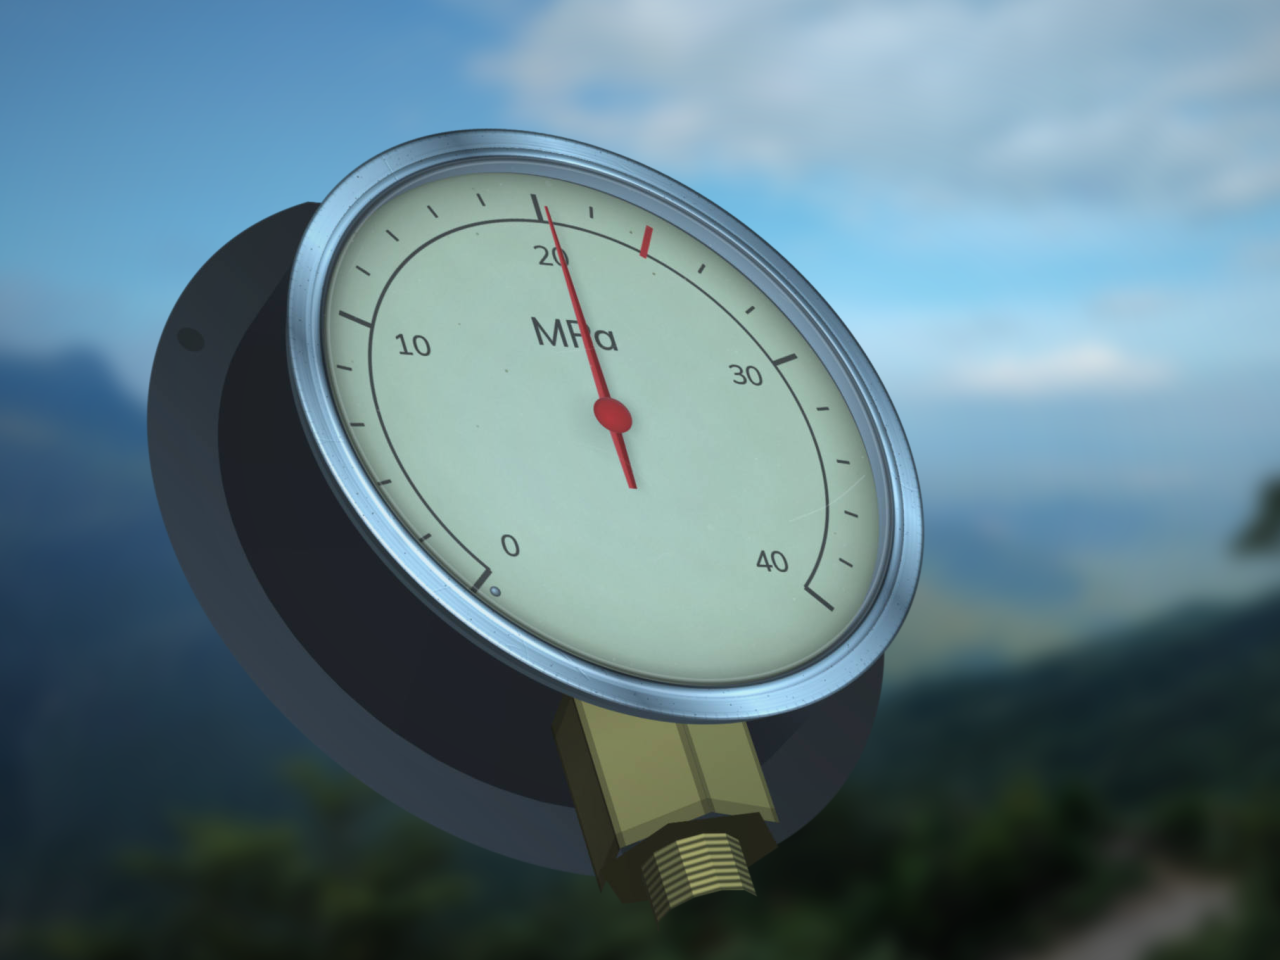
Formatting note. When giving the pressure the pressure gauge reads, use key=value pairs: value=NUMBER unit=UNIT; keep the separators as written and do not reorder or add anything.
value=20 unit=MPa
